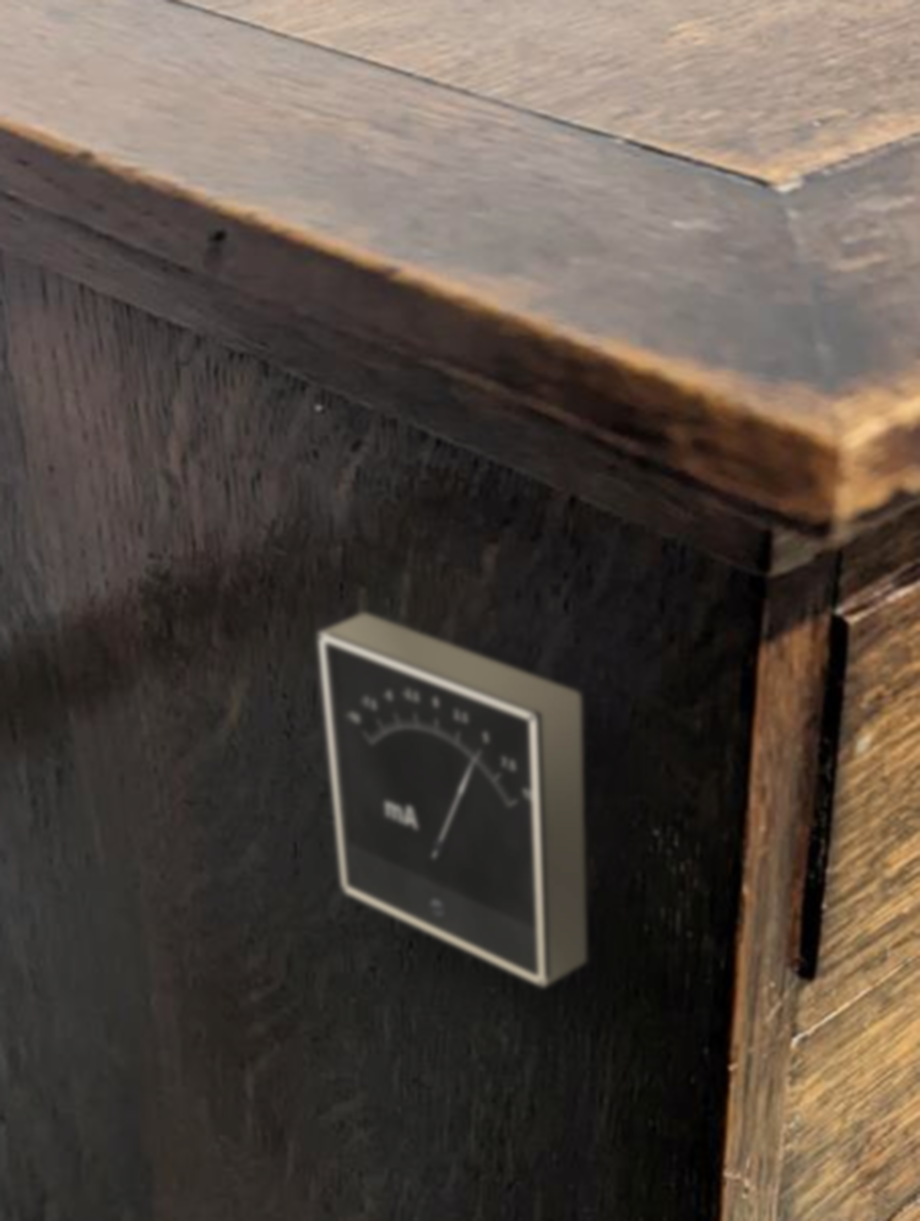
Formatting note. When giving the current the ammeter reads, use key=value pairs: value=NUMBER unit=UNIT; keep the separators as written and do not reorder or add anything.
value=5 unit=mA
